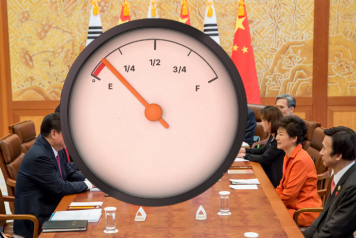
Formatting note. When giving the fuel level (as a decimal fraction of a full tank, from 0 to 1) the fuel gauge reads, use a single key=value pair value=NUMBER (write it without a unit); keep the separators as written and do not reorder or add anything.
value=0.125
